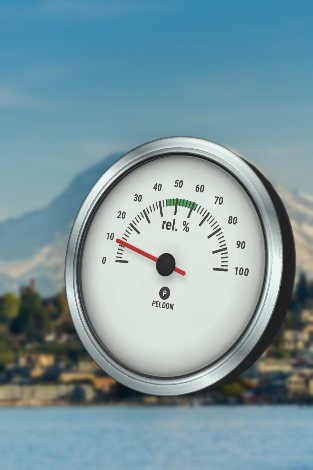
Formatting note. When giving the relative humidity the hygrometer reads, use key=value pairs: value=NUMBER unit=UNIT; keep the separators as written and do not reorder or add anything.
value=10 unit=%
